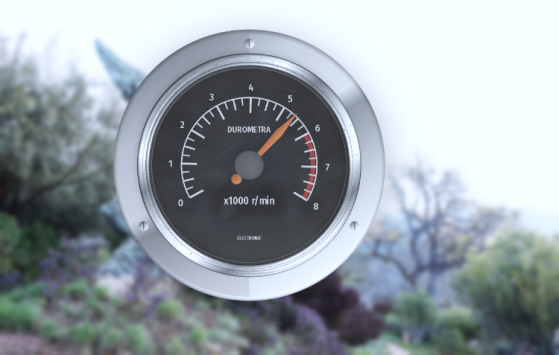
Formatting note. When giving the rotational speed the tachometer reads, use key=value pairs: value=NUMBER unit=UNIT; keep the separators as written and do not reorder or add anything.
value=5375 unit=rpm
